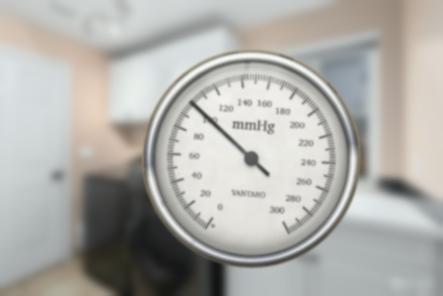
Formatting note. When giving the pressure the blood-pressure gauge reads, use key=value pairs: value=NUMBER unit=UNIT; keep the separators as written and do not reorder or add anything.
value=100 unit=mmHg
